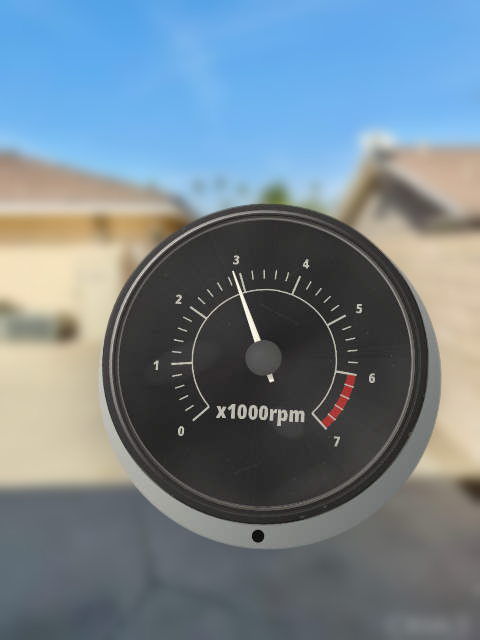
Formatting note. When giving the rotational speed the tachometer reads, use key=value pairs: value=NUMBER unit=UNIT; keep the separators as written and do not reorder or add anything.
value=2900 unit=rpm
